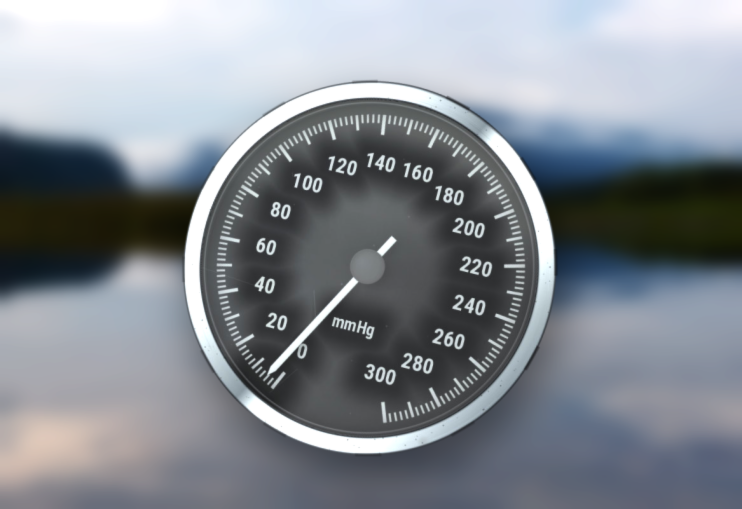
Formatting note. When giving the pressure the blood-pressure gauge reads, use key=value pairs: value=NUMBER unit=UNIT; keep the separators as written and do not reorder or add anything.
value=4 unit=mmHg
